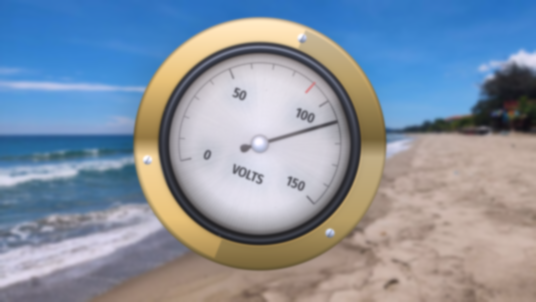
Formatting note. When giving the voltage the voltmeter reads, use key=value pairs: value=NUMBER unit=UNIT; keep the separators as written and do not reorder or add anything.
value=110 unit=V
